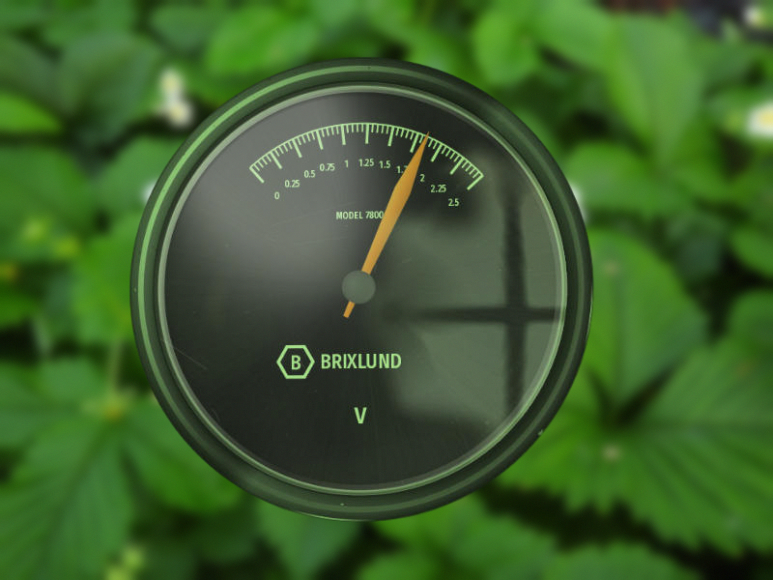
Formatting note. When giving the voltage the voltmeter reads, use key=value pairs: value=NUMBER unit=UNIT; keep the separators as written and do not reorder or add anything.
value=1.85 unit=V
